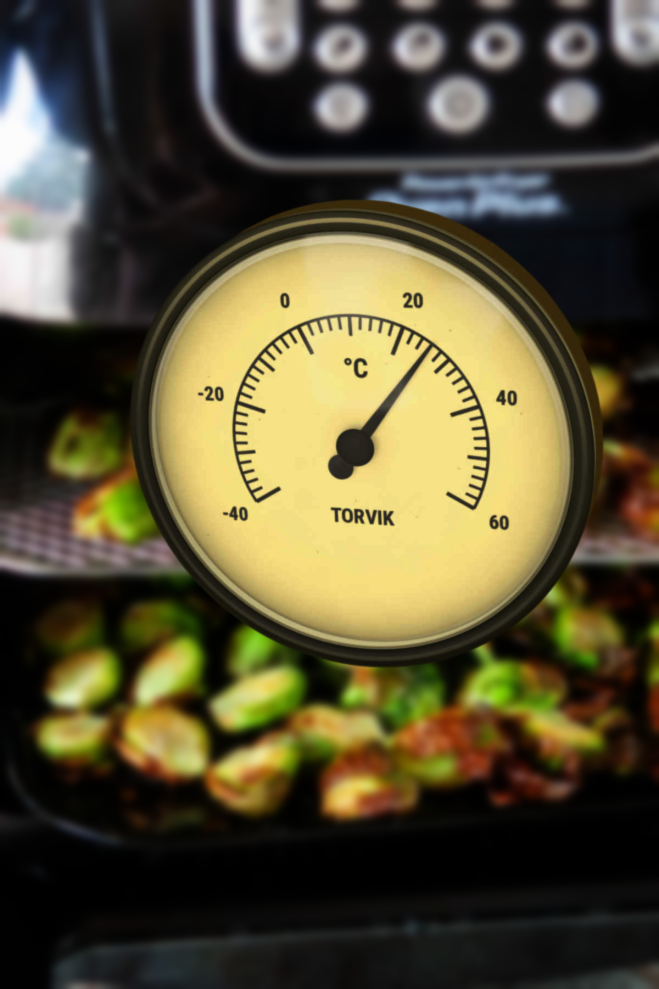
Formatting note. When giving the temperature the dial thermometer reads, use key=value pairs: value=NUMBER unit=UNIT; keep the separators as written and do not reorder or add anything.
value=26 unit=°C
